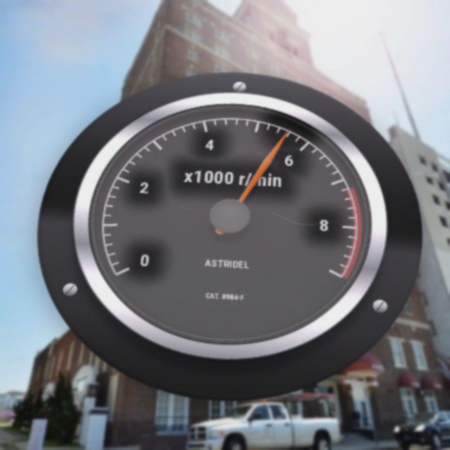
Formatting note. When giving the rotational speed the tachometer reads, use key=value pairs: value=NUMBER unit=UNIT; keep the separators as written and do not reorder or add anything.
value=5600 unit=rpm
